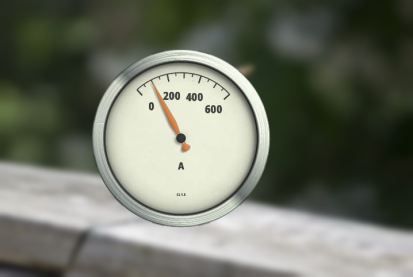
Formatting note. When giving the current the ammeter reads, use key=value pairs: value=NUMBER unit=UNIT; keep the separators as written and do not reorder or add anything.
value=100 unit=A
